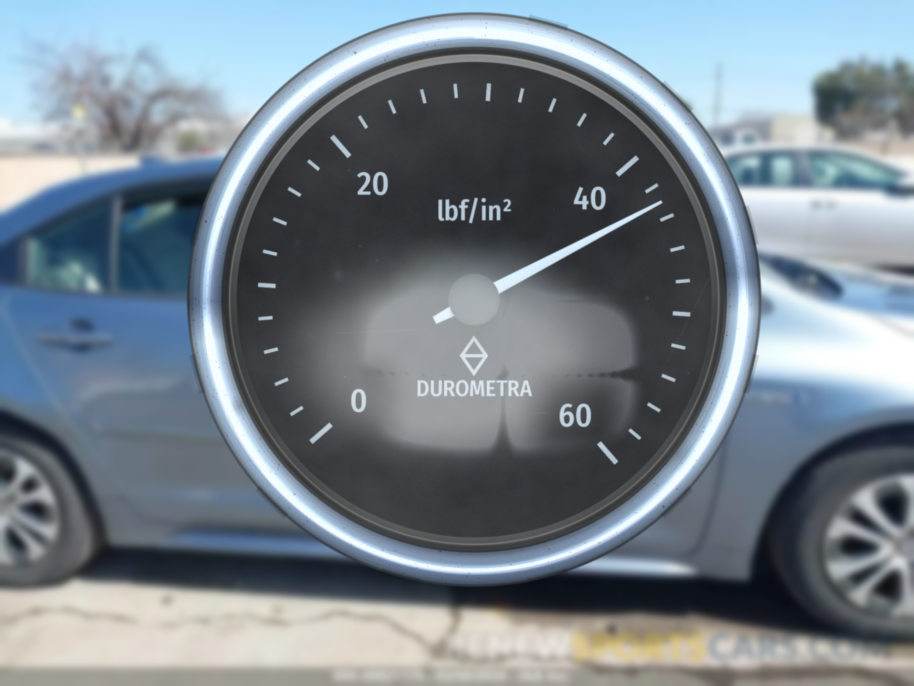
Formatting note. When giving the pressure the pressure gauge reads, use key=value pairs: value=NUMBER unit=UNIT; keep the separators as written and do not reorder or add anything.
value=43 unit=psi
